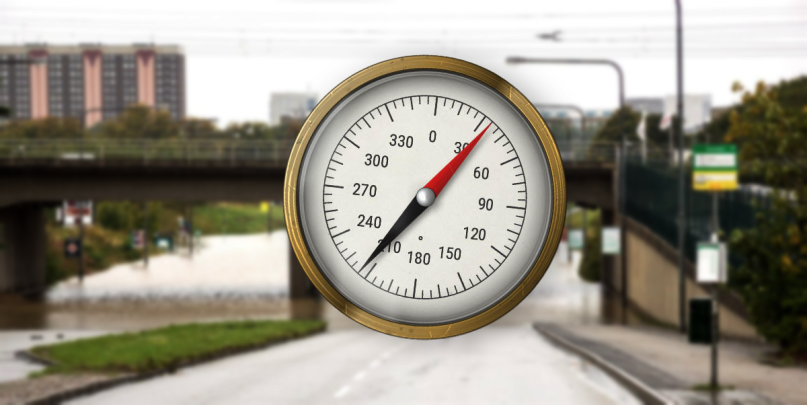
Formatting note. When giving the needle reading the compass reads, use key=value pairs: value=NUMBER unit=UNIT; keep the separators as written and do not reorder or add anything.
value=35 unit=°
